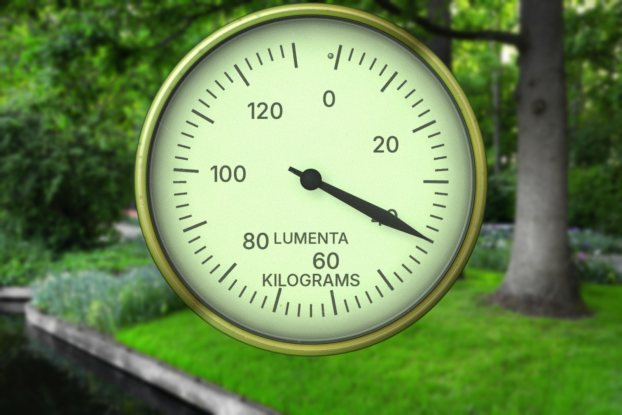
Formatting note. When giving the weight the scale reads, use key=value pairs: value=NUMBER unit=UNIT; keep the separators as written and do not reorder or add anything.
value=40 unit=kg
